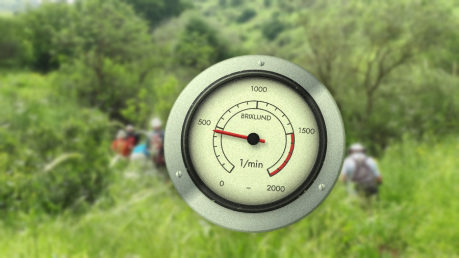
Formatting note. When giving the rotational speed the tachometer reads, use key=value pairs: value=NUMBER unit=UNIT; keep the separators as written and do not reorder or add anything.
value=450 unit=rpm
